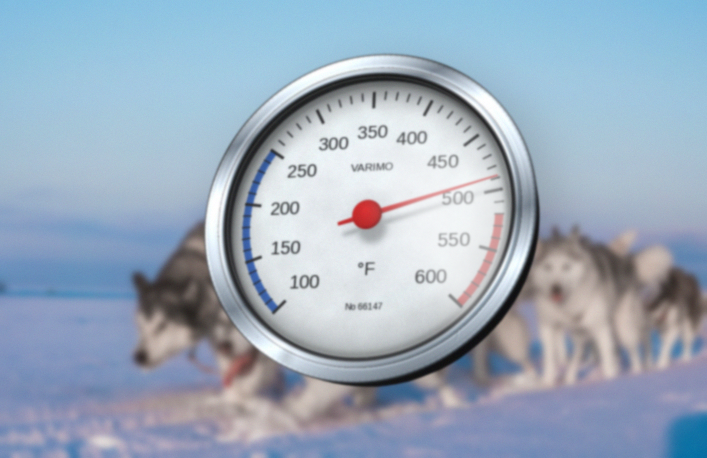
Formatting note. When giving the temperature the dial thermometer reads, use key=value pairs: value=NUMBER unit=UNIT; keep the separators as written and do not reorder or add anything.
value=490 unit=°F
